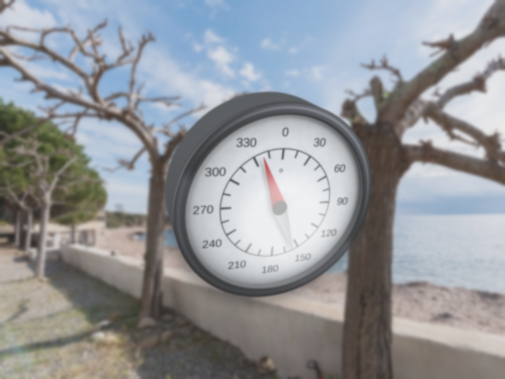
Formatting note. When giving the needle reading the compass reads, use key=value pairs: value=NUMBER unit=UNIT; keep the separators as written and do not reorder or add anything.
value=337.5 unit=°
